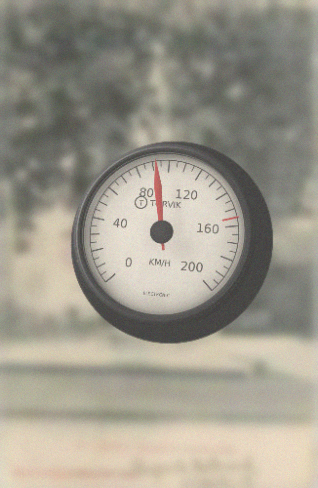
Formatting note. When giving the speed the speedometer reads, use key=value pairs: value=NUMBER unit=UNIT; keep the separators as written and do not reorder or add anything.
value=92.5 unit=km/h
